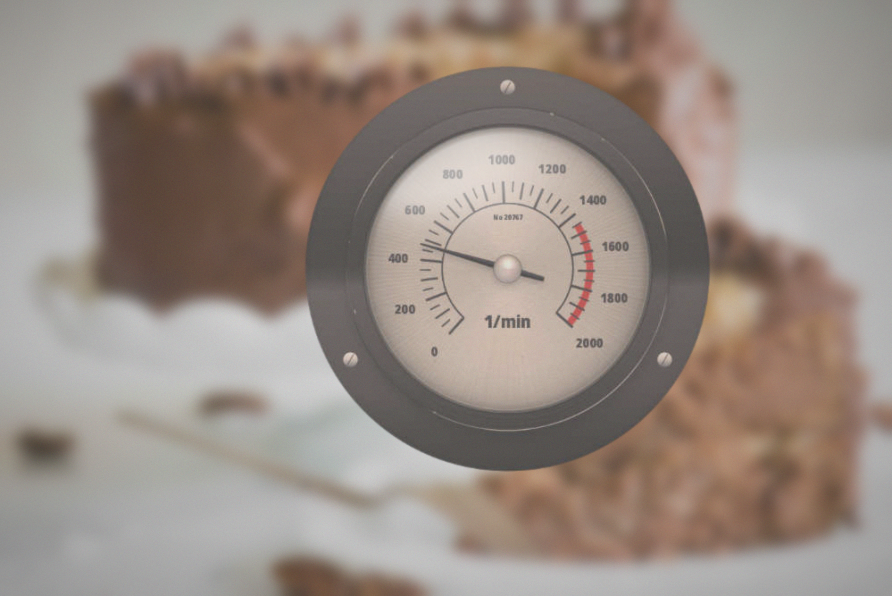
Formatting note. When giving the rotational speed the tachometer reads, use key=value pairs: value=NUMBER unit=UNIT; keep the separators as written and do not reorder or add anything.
value=475 unit=rpm
